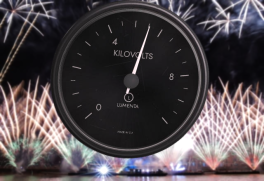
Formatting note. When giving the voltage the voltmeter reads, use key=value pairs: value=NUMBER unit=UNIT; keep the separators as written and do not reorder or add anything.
value=5.5 unit=kV
